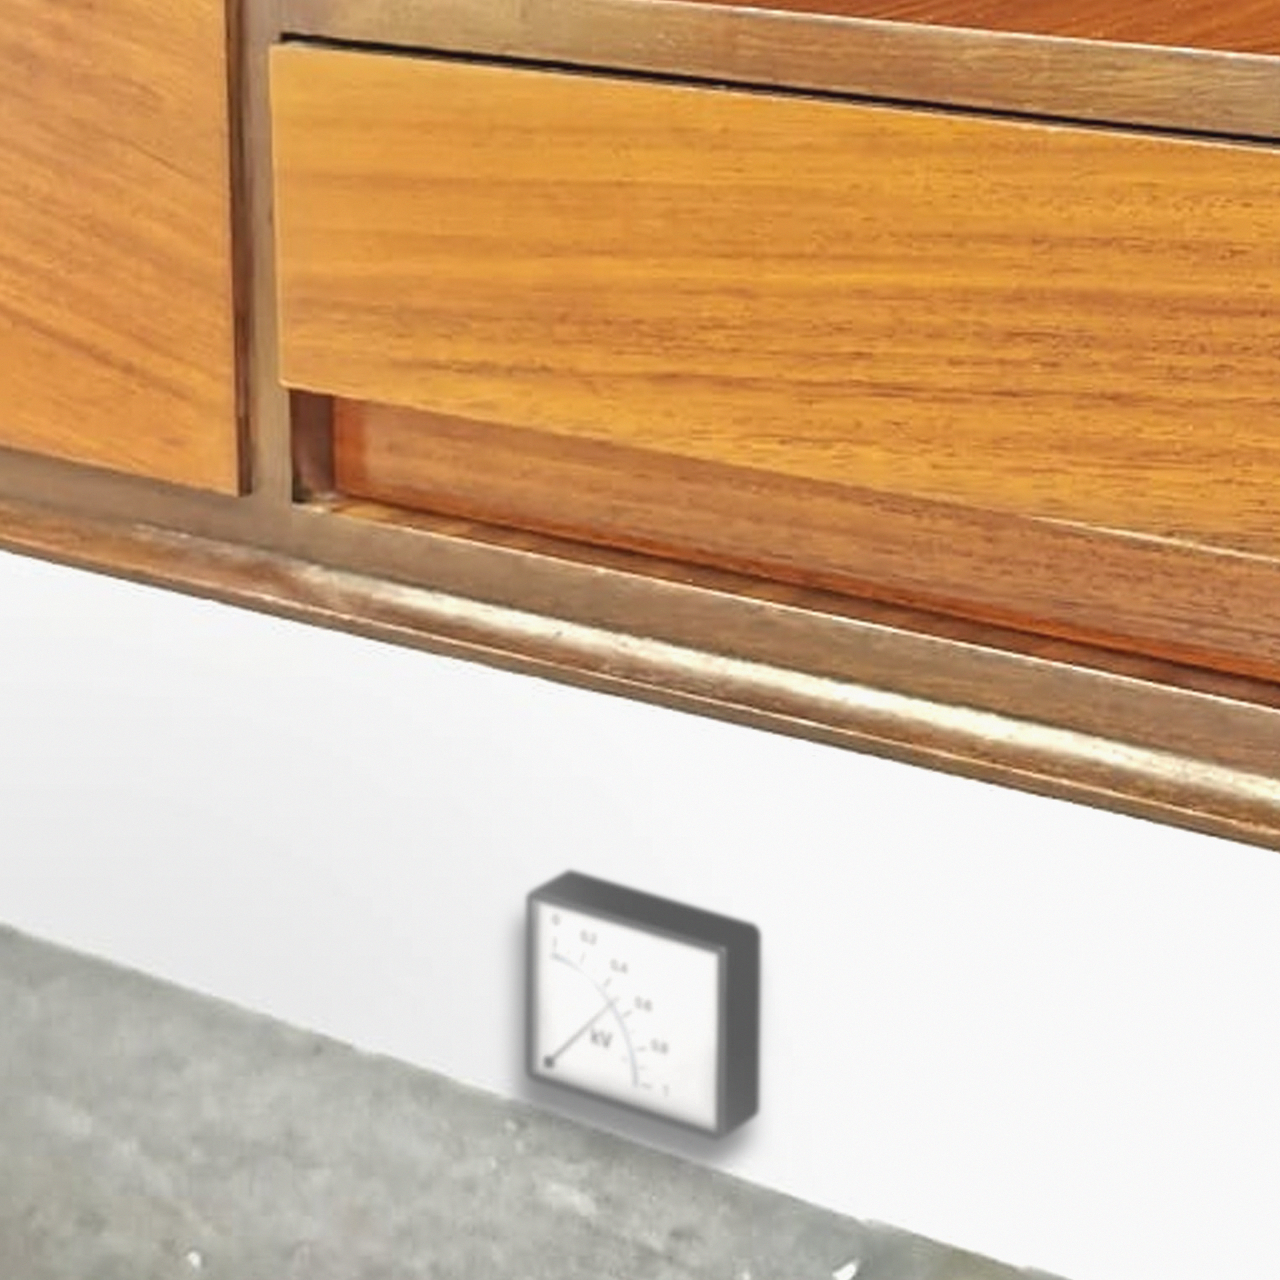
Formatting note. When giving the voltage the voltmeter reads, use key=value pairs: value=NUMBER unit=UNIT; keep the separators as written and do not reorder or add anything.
value=0.5 unit=kV
